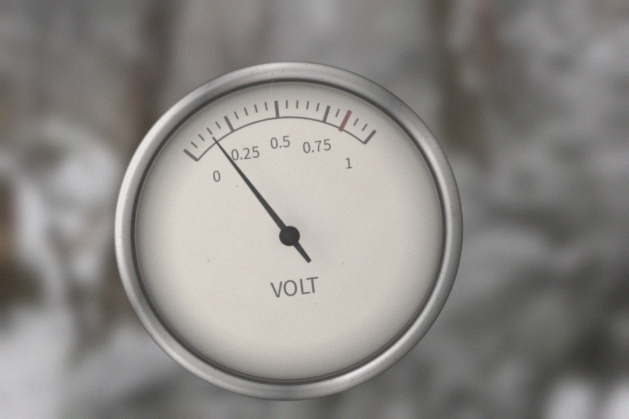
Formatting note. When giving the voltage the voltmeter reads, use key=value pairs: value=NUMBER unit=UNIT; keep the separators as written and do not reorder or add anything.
value=0.15 unit=V
